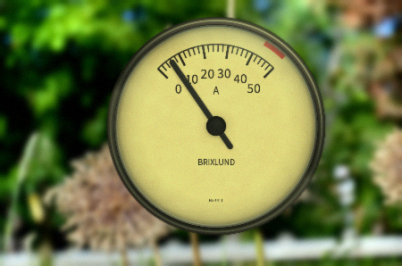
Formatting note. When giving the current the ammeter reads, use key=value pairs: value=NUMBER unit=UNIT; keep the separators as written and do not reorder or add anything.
value=6 unit=A
